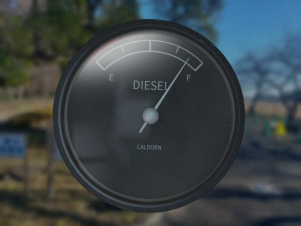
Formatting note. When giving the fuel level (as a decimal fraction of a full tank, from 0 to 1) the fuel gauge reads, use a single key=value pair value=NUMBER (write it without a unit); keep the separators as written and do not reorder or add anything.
value=0.875
